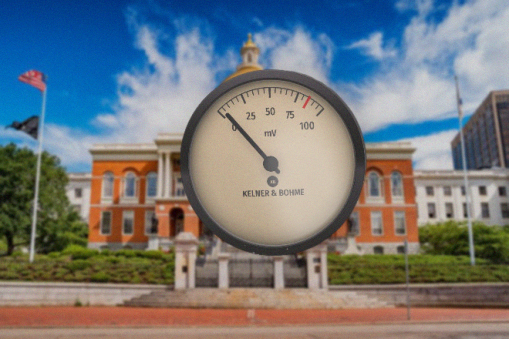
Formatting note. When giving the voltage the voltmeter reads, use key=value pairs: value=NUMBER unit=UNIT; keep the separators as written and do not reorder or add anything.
value=5 unit=mV
